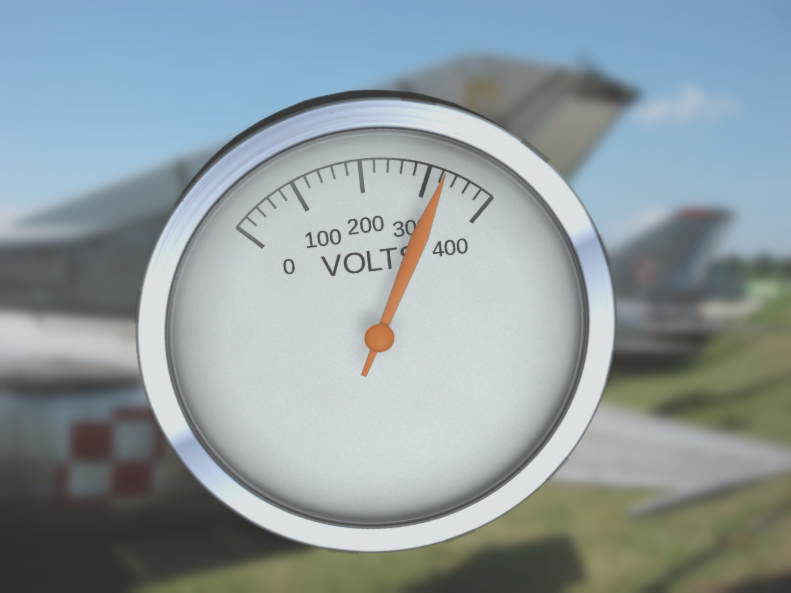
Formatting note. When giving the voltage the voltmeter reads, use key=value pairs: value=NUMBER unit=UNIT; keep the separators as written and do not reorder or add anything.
value=320 unit=V
